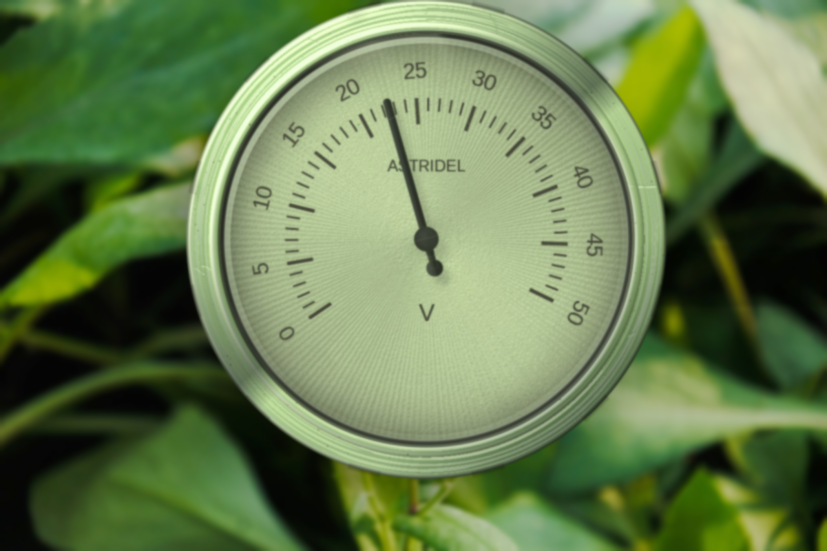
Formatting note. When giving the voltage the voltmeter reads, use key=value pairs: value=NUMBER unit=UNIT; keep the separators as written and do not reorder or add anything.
value=22.5 unit=V
